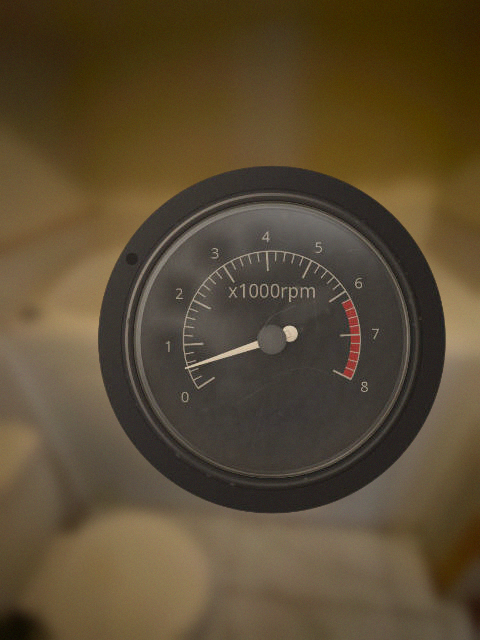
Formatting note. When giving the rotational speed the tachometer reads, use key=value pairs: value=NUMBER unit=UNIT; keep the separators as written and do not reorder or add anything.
value=500 unit=rpm
